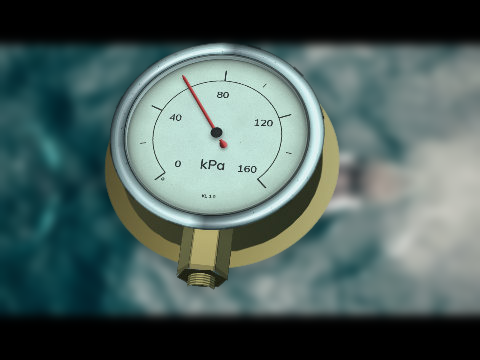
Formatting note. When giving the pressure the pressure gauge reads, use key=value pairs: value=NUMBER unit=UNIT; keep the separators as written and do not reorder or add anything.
value=60 unit=kPa
